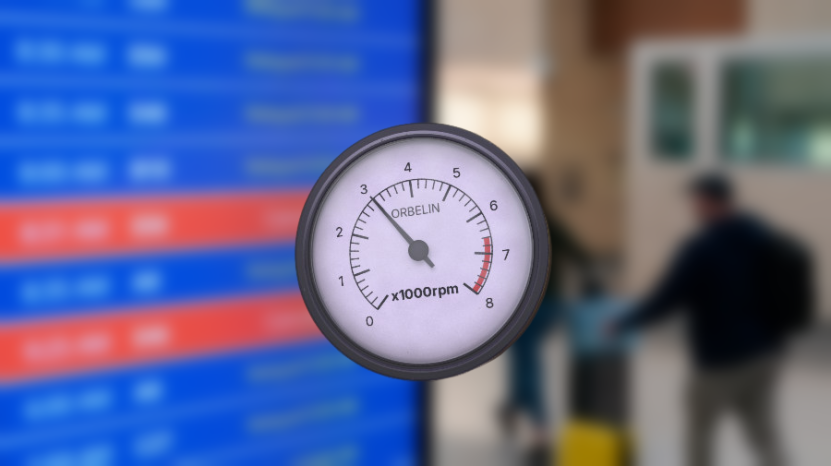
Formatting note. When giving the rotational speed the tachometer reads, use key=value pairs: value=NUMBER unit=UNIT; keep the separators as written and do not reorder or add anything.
value=3000 unit=rpm
